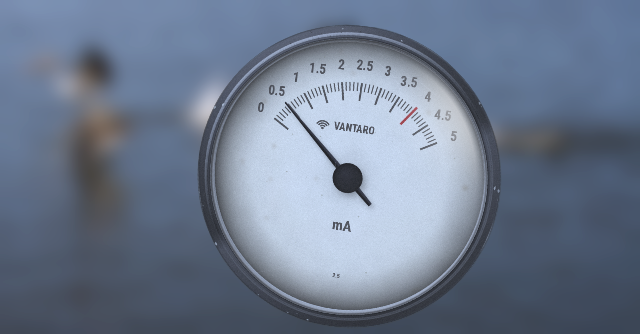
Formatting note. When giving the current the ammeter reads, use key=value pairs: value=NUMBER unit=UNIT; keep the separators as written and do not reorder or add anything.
value=0.5 unit=mA
